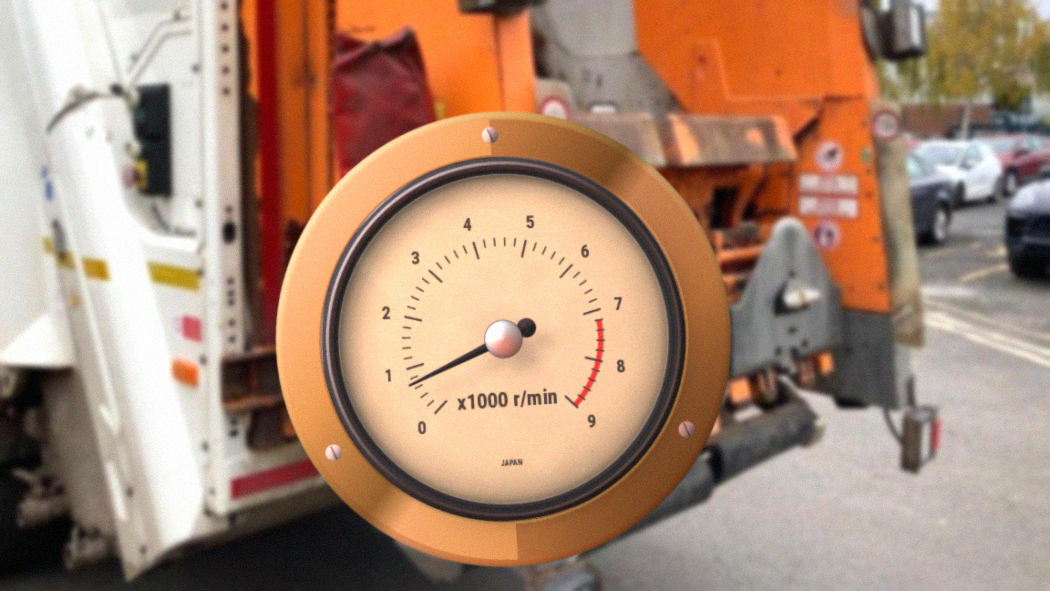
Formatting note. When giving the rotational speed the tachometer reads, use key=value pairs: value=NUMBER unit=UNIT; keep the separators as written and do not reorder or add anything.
value=700 unit=rpm
